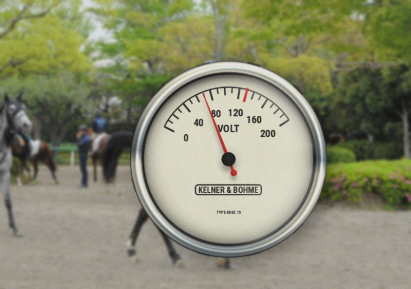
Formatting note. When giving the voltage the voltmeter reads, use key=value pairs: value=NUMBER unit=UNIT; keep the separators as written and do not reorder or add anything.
value=70 unit=V
